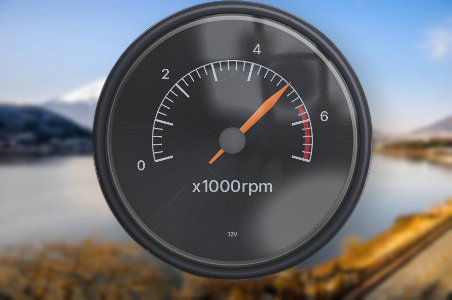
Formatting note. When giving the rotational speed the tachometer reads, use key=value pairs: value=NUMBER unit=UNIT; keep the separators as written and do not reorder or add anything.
value=5000 unit=rpm
